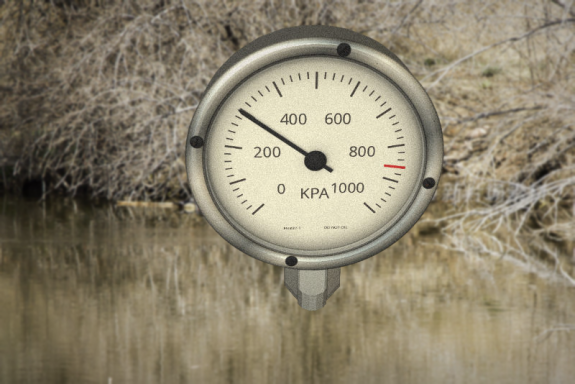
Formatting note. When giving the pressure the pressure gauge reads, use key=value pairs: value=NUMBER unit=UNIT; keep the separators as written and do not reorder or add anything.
value=300 unit=kPa
